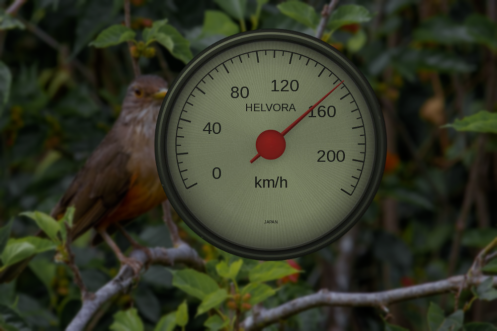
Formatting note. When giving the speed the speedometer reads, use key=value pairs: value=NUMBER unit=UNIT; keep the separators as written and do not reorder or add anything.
value=152.5 unit=km/h
